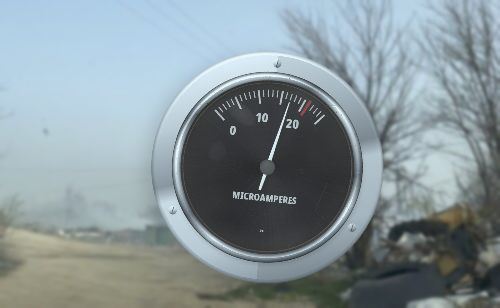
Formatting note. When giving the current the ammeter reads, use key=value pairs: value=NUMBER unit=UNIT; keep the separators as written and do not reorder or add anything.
value=17 unit=µA
